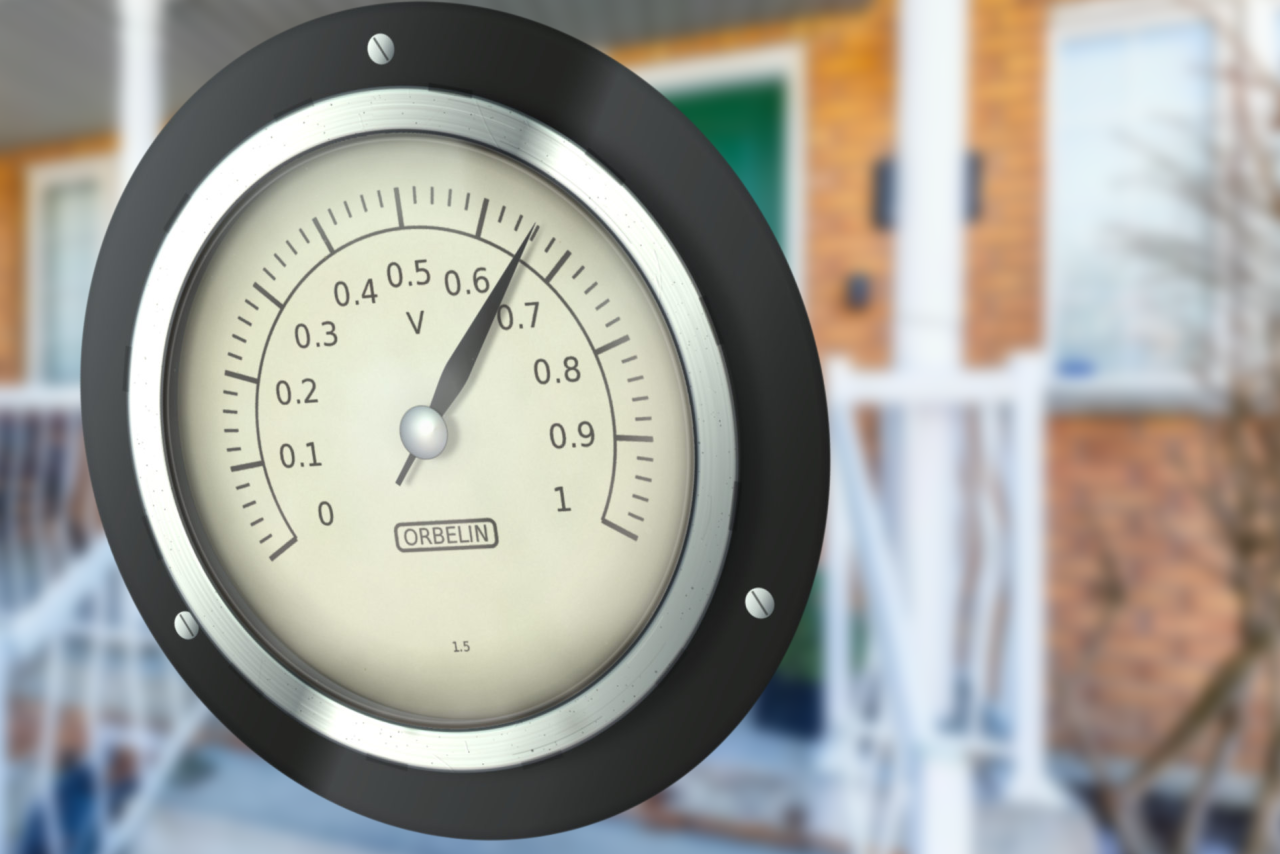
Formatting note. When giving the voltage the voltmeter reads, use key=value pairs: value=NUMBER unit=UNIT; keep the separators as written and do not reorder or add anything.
value=0.66 unit=V
